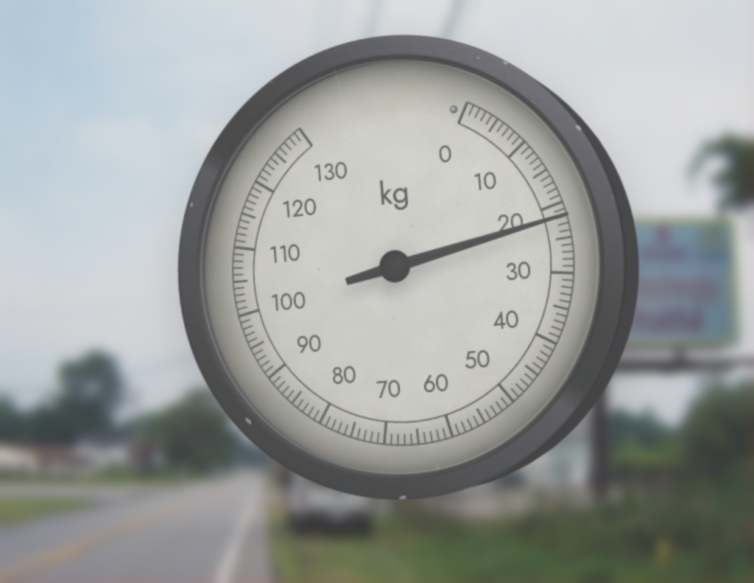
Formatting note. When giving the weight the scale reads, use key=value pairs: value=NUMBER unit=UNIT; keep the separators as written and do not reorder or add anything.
value=22 unit=kg
